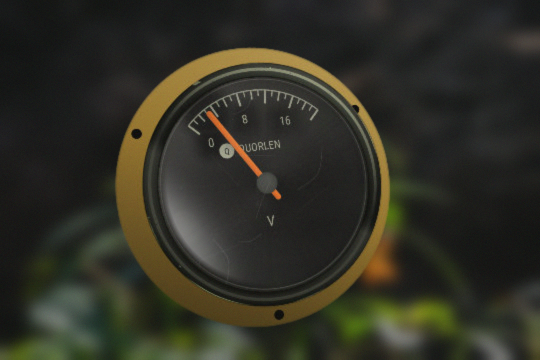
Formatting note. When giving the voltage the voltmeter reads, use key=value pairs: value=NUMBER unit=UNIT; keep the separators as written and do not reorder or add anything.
value=3 unit=V
